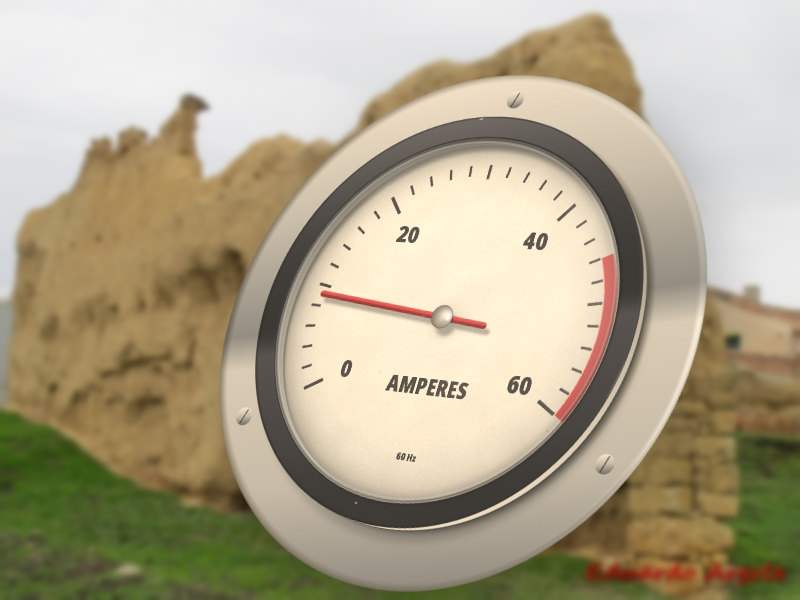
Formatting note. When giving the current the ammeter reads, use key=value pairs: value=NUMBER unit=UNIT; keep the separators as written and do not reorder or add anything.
value=9 unit=A
